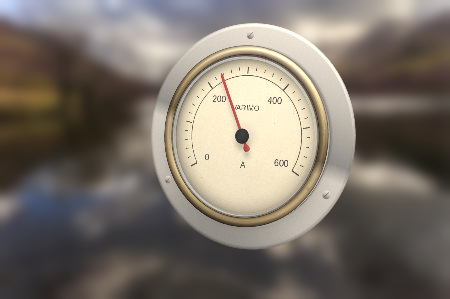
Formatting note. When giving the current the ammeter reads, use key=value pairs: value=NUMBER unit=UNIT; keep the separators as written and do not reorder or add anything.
value=240 unit=A
